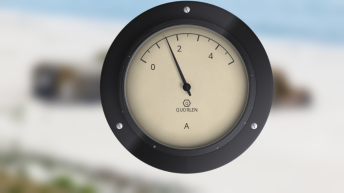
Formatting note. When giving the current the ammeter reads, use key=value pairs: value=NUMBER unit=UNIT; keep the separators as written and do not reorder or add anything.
value=1.5 unit=A
